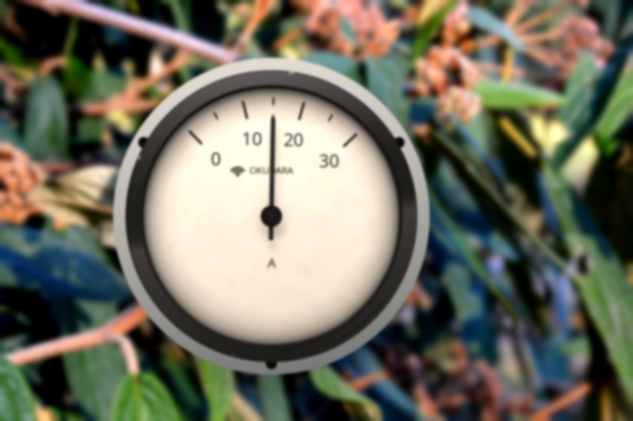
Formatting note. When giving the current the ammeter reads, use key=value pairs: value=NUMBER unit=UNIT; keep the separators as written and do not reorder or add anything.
value=15 unit=A
